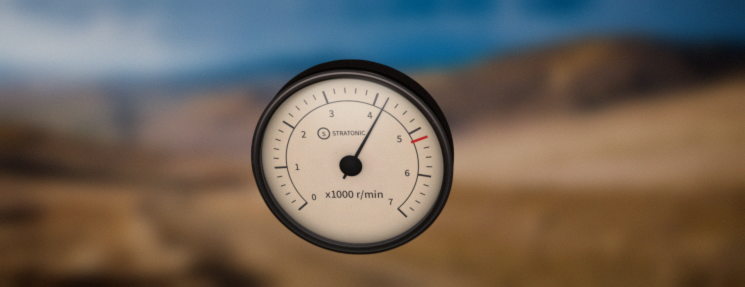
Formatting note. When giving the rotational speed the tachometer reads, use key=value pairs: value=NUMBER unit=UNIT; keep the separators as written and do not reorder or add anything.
value=4200 unit=rpm
